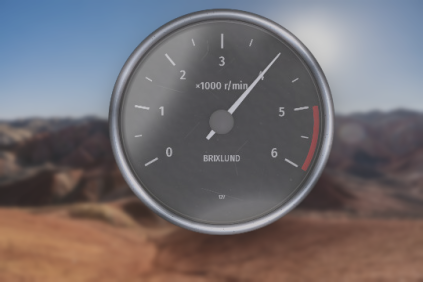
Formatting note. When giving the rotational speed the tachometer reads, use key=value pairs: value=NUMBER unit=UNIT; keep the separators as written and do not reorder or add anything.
value=4000 unit=rpm
